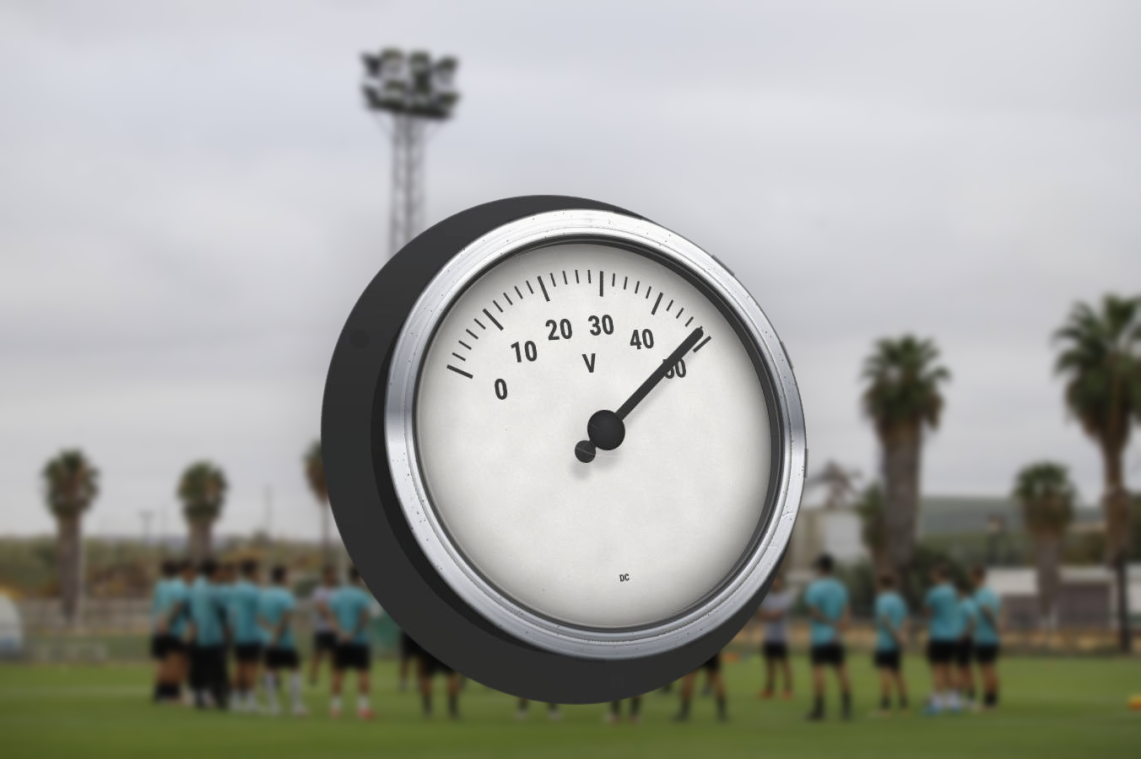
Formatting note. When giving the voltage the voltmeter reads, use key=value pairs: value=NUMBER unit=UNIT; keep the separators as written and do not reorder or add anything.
value=48 unit=V
